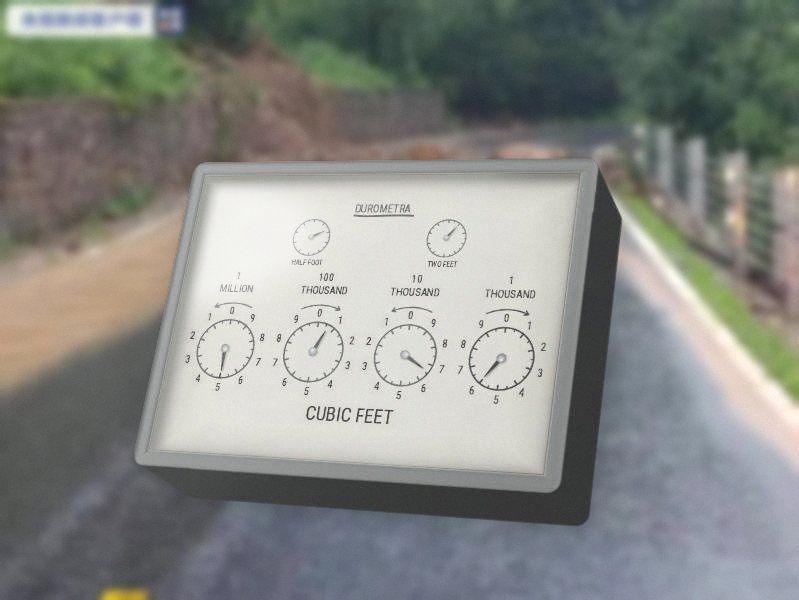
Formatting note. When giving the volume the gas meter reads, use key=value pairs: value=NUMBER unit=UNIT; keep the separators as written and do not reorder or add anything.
value=506600 unit=ft³
